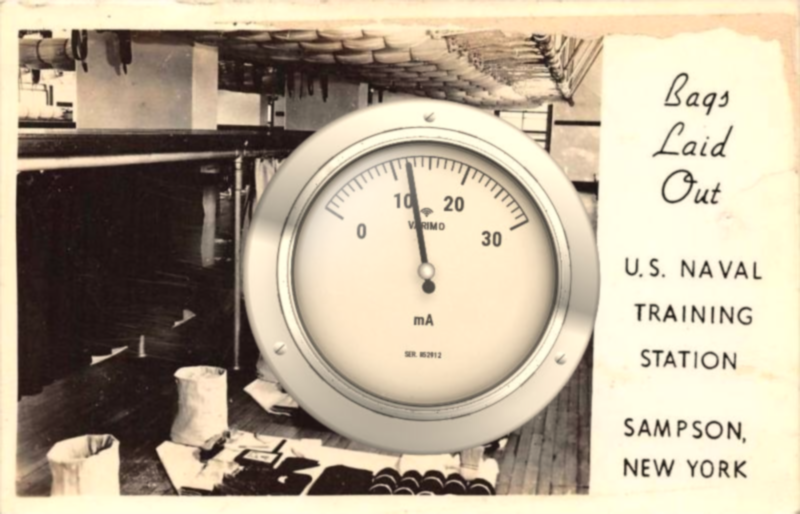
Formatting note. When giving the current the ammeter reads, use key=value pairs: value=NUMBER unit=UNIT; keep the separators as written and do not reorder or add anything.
value=12 unit=mA
